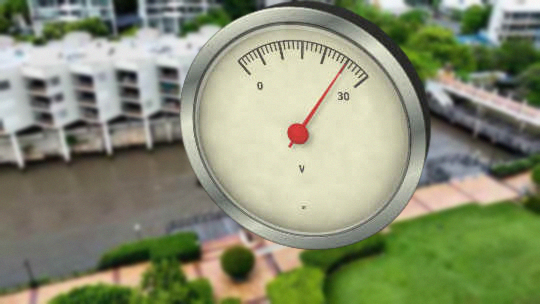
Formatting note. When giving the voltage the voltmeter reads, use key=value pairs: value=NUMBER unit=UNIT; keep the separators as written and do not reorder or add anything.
value=25 unit=V
